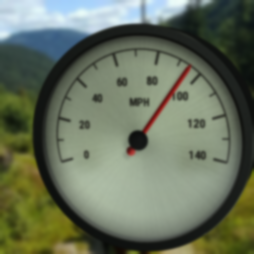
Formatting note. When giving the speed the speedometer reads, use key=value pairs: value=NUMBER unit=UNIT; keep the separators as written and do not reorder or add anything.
value=95 unit=mph
